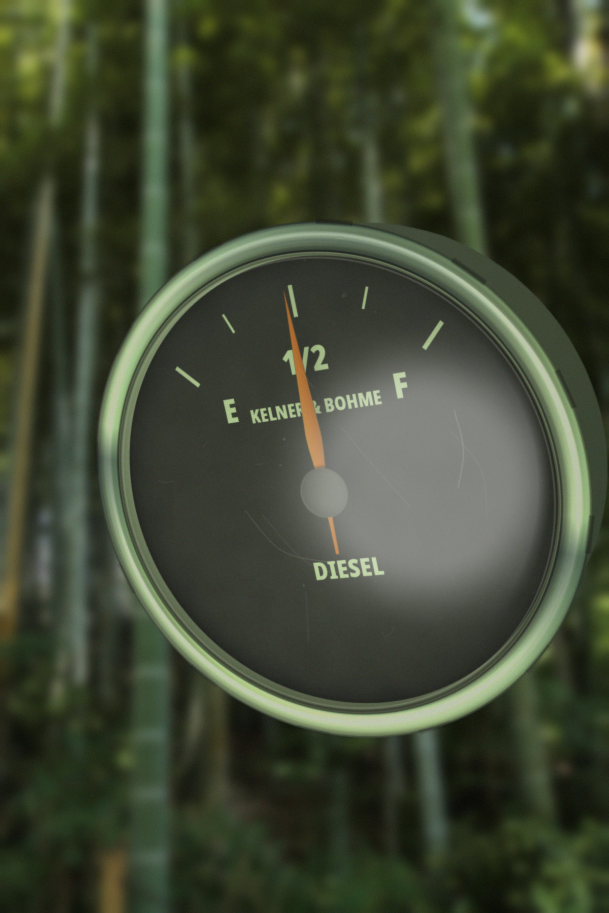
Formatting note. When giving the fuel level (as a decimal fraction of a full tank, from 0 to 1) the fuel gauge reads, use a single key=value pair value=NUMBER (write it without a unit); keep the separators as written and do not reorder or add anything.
value=0.5
